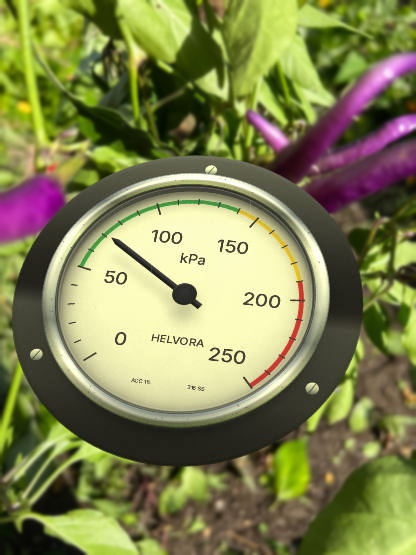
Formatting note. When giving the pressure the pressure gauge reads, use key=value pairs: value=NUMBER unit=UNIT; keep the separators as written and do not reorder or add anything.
value=70 unit=kPa
